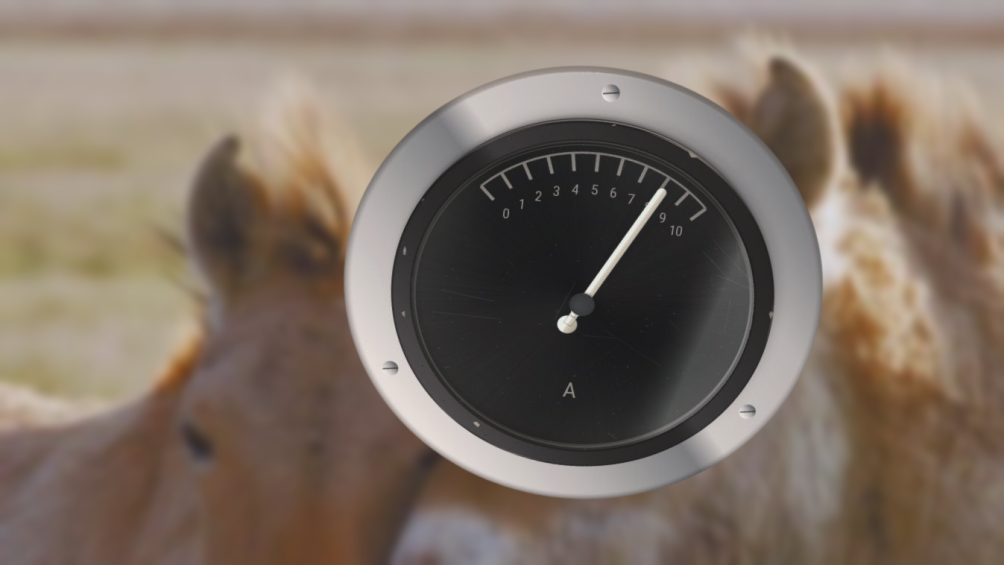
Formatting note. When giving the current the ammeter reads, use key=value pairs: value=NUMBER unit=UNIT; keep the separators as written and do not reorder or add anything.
value=8 unit=A
